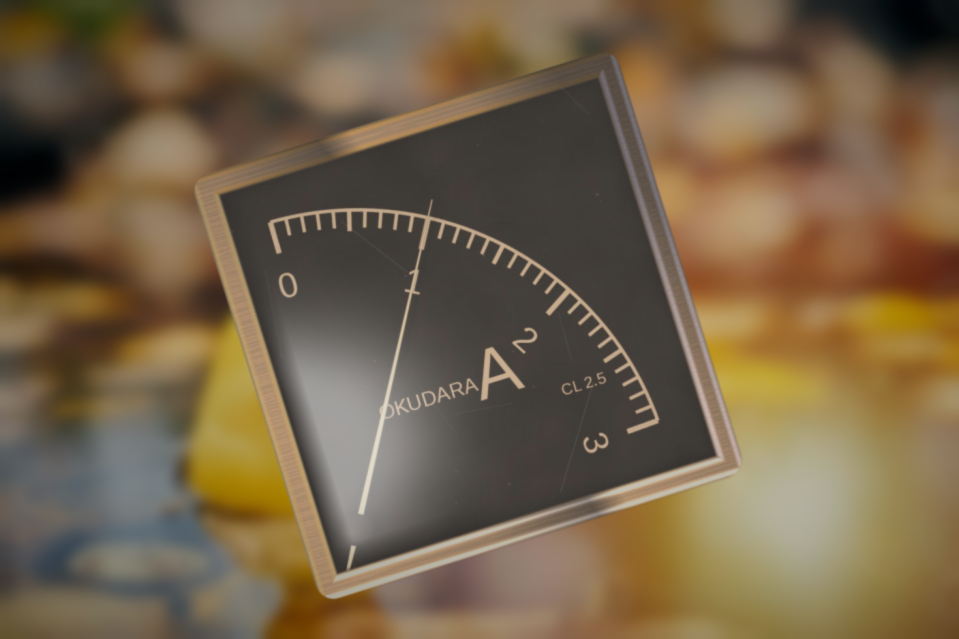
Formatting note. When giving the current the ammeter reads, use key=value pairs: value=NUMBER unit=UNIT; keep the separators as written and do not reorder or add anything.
value=1 unit=A
